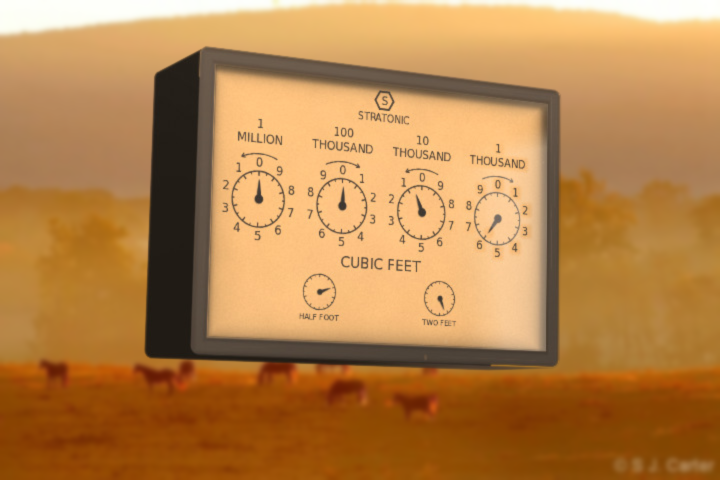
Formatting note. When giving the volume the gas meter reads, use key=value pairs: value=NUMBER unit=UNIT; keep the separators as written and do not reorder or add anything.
value=600 unit=ft³
